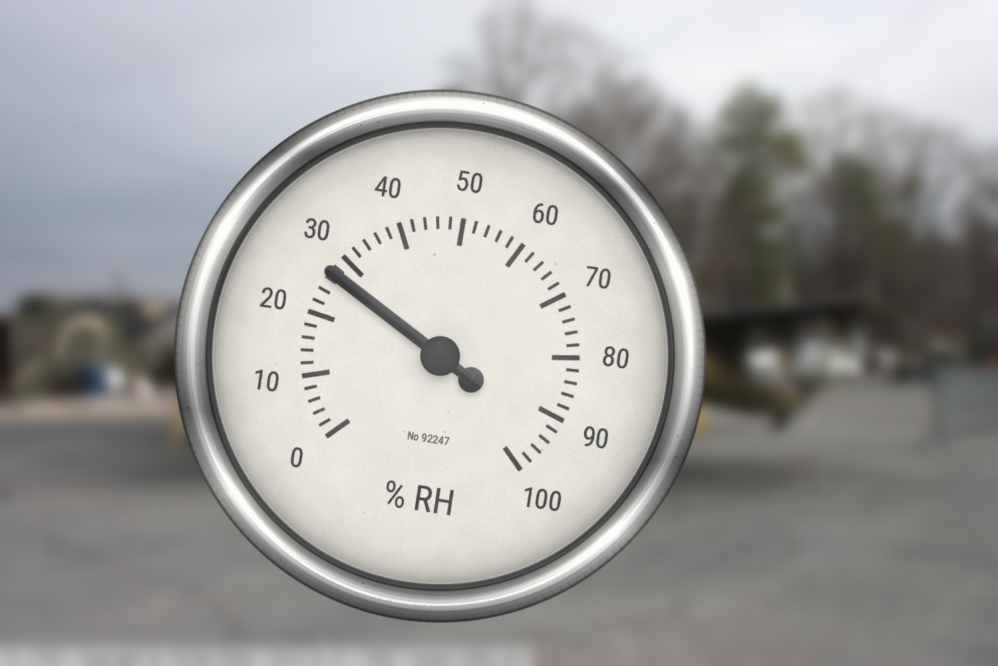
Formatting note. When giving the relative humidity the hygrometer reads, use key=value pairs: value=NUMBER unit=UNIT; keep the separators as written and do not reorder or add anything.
value=27 unit=%
